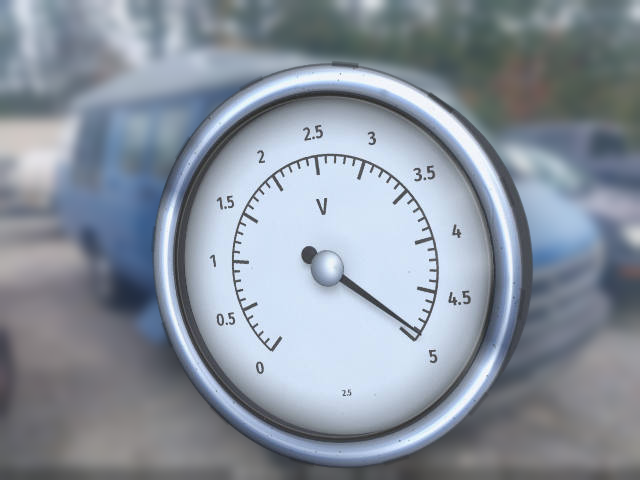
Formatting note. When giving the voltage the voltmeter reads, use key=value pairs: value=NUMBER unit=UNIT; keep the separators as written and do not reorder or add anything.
value=4.9 unit=V
